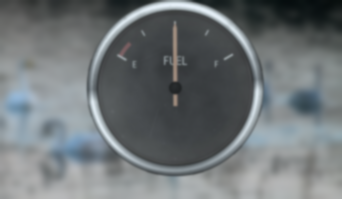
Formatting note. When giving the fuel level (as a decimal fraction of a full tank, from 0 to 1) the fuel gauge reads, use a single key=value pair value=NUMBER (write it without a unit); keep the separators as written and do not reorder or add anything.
value=0.5
